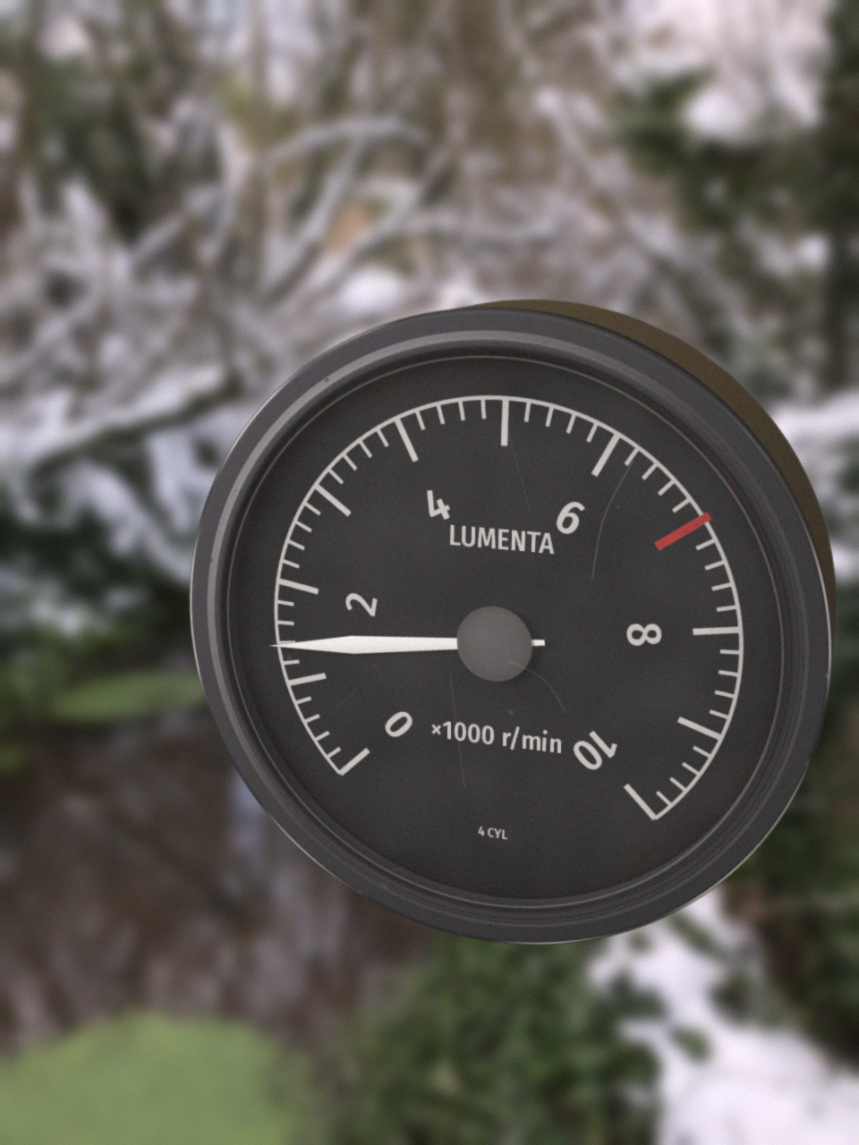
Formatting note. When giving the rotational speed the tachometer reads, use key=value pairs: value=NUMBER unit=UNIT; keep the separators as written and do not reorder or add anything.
value=1400 unit=rpm
